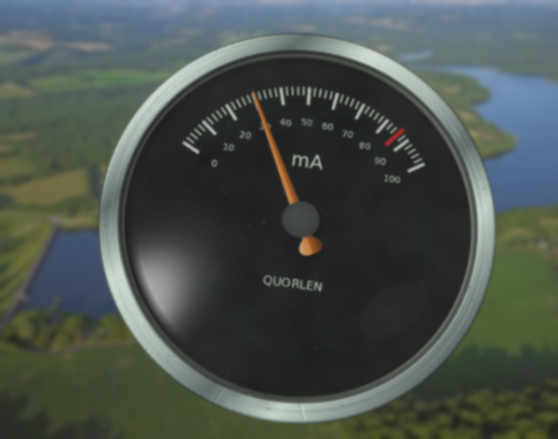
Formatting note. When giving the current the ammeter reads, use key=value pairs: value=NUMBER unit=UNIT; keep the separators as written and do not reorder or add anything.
value=30 unit=mA
